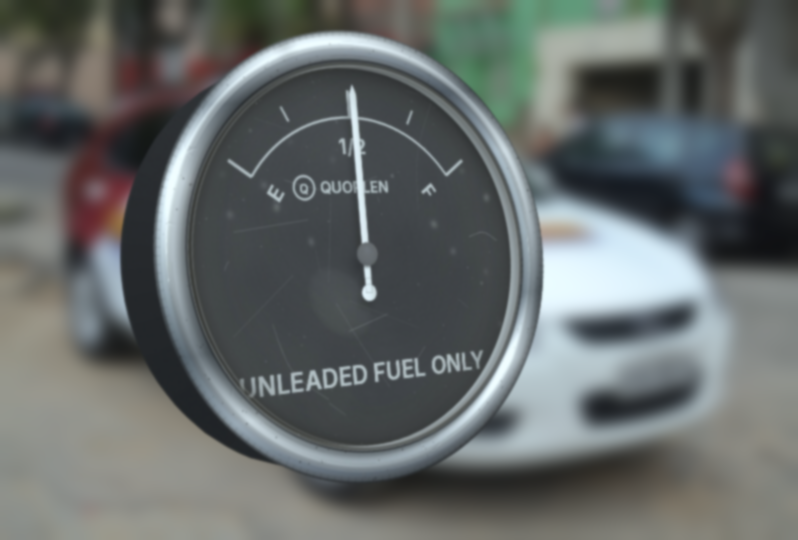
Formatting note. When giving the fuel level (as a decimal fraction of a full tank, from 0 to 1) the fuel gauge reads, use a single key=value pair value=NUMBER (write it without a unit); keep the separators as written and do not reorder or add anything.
value=0.5
